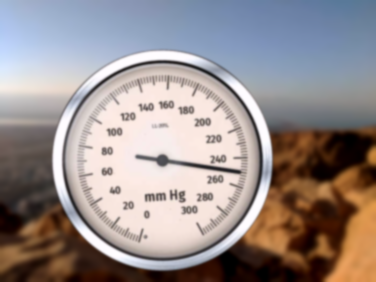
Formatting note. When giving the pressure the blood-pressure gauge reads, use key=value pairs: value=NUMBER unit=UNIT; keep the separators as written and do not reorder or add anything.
value=250 unit=mmHg
